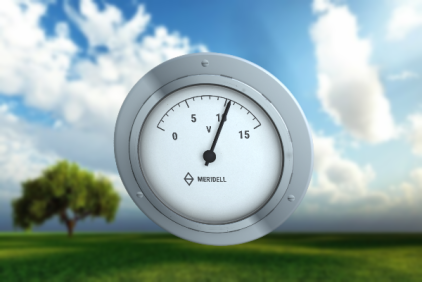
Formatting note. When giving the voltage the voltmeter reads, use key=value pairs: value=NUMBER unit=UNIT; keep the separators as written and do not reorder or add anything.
value=10.5 unit=V
